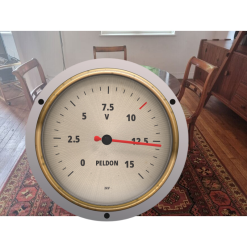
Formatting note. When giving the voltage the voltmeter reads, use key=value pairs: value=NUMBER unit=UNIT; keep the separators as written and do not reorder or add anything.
value=12.75 unit=V
